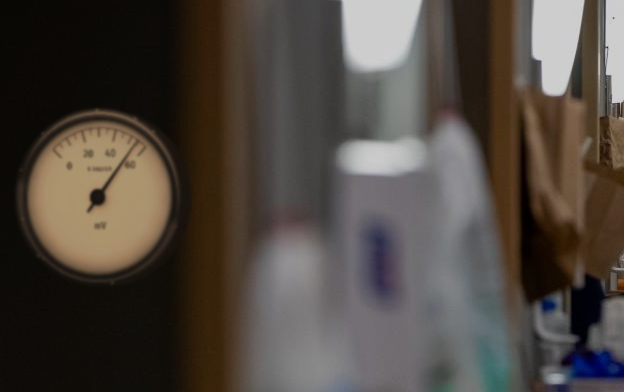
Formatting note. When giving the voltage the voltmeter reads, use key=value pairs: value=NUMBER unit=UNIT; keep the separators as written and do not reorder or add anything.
value=55 unit=mV
